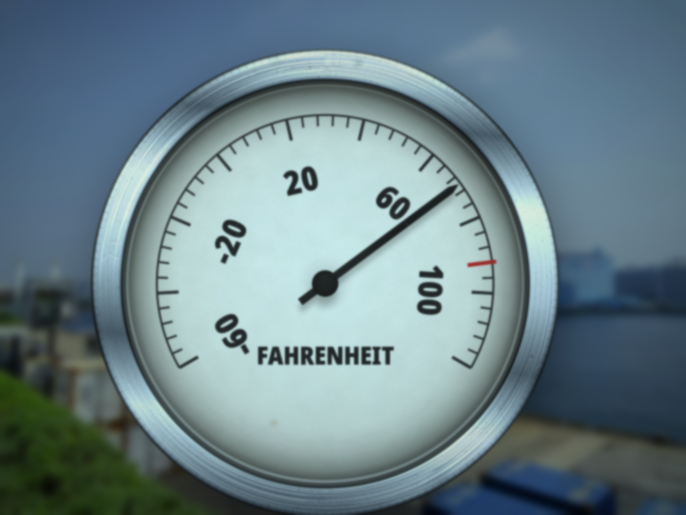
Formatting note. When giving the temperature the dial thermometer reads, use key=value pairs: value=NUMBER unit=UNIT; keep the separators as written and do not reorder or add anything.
value=70 unit=°F
